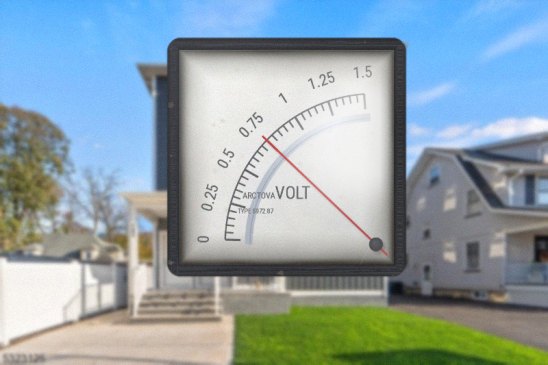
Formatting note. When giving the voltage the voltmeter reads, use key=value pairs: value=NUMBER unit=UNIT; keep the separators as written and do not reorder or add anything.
value=0.75 unit=V
